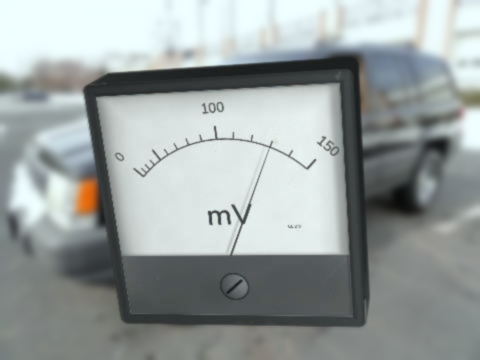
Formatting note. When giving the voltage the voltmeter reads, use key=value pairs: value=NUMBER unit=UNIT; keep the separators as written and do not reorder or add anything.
value=130 unit=mV
